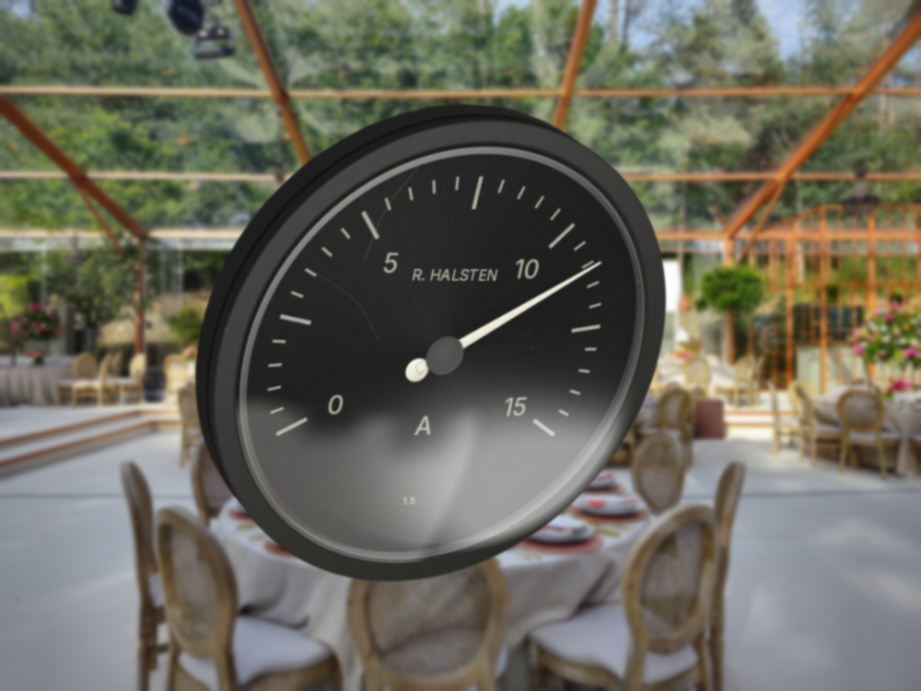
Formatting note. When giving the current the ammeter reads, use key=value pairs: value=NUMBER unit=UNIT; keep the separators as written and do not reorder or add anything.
value=11 unit=A
